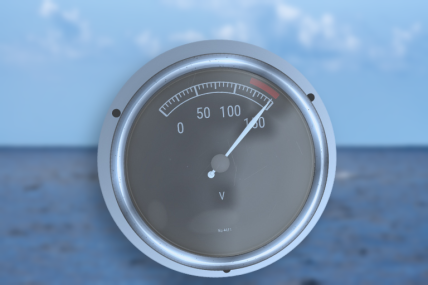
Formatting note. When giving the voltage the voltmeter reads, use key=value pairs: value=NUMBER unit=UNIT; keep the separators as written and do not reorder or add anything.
value=145 unit=V
